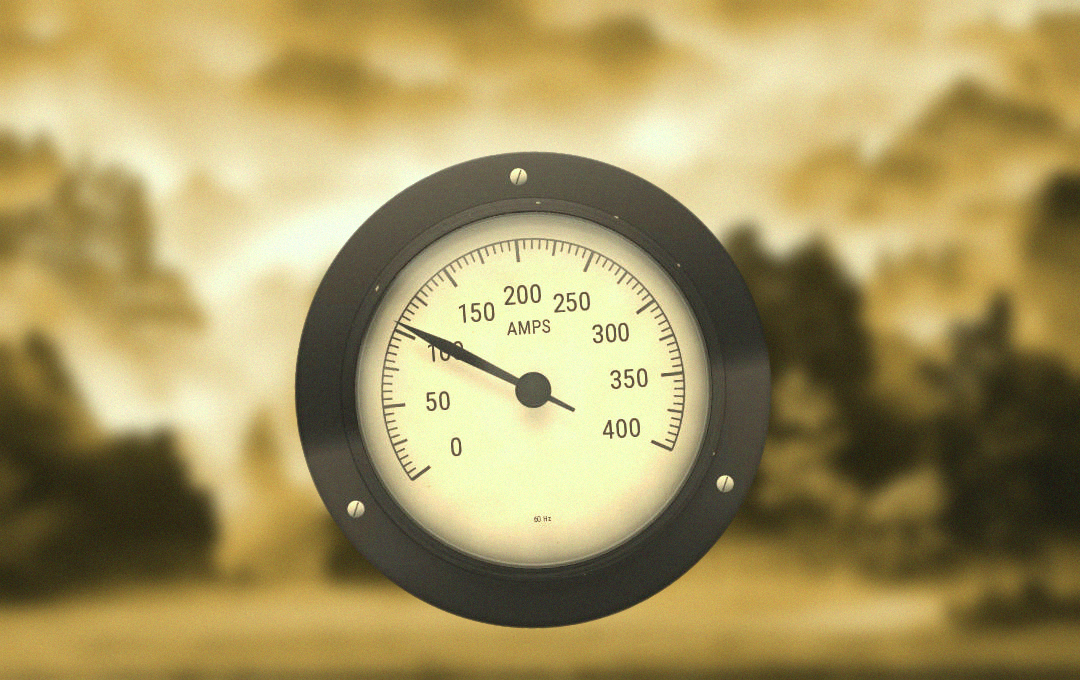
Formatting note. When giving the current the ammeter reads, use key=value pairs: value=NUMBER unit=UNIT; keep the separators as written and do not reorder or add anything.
value=105 unit=A
